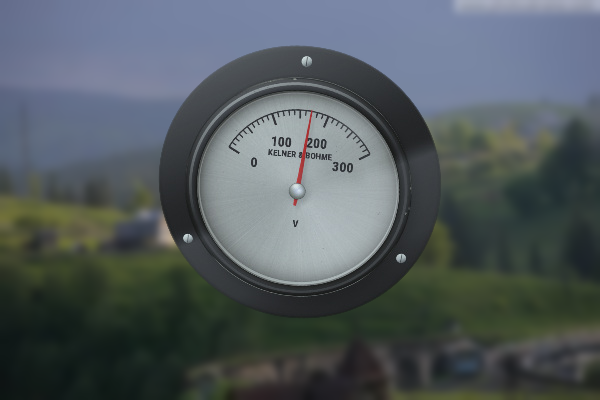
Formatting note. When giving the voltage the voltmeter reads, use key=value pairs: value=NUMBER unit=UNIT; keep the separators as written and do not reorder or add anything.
value=170 unit=V
